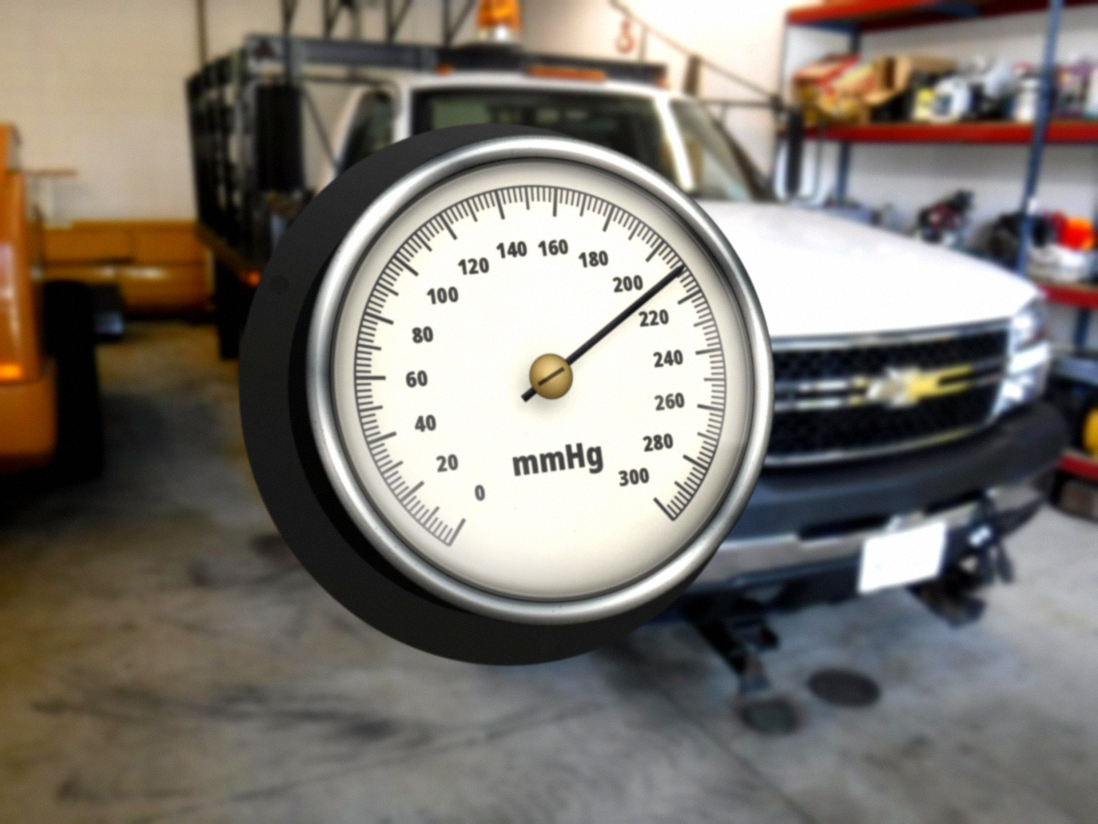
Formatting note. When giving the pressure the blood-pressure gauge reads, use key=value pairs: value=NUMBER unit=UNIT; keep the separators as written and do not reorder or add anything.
value=210 unit=mmHg
